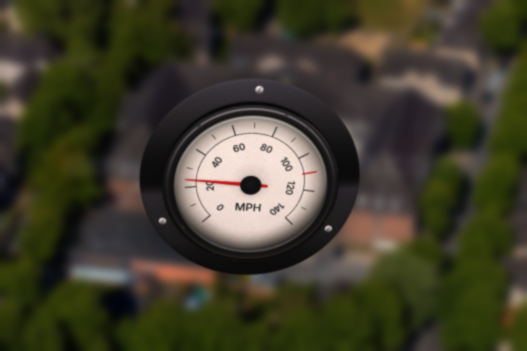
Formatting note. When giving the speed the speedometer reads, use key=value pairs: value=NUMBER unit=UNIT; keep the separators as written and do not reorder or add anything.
value=25 unit=mph
